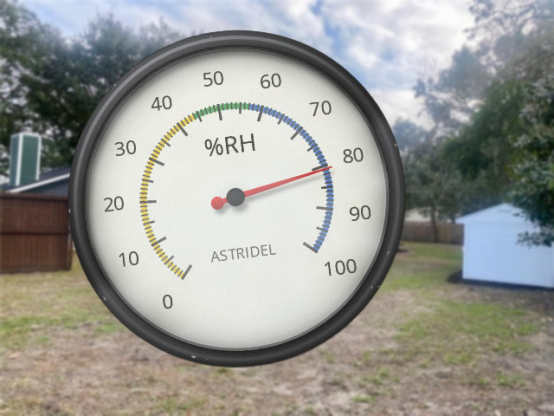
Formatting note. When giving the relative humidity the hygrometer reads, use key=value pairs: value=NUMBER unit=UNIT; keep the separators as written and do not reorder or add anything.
value=81 unit=%
